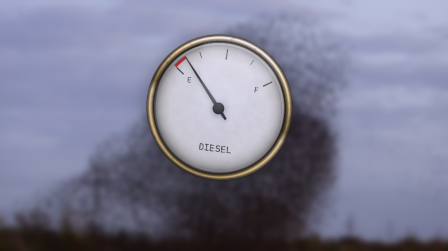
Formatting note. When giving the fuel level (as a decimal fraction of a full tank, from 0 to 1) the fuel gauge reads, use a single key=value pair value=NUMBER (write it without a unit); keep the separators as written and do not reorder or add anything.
value=0.125
